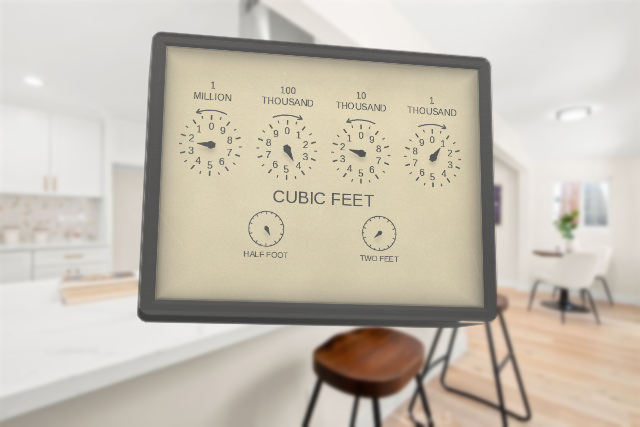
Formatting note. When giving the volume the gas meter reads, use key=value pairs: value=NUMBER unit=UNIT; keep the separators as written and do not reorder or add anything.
value=242100 unit=ft³
